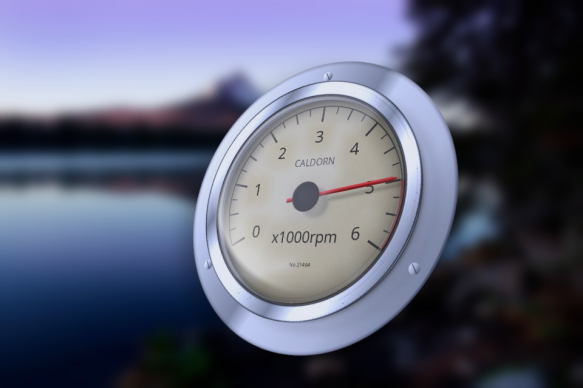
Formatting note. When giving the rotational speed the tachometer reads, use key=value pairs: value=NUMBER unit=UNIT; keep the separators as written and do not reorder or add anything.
value=5000 unit=rpm
